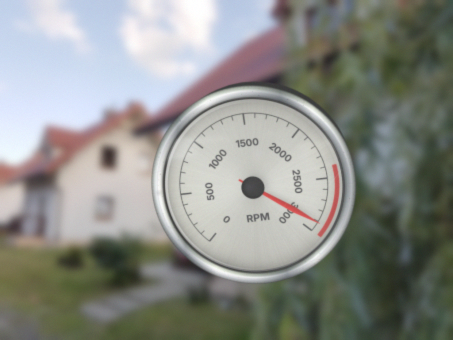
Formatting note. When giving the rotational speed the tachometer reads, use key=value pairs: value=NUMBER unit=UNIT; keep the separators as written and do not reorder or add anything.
value=2900 unit=rpm
